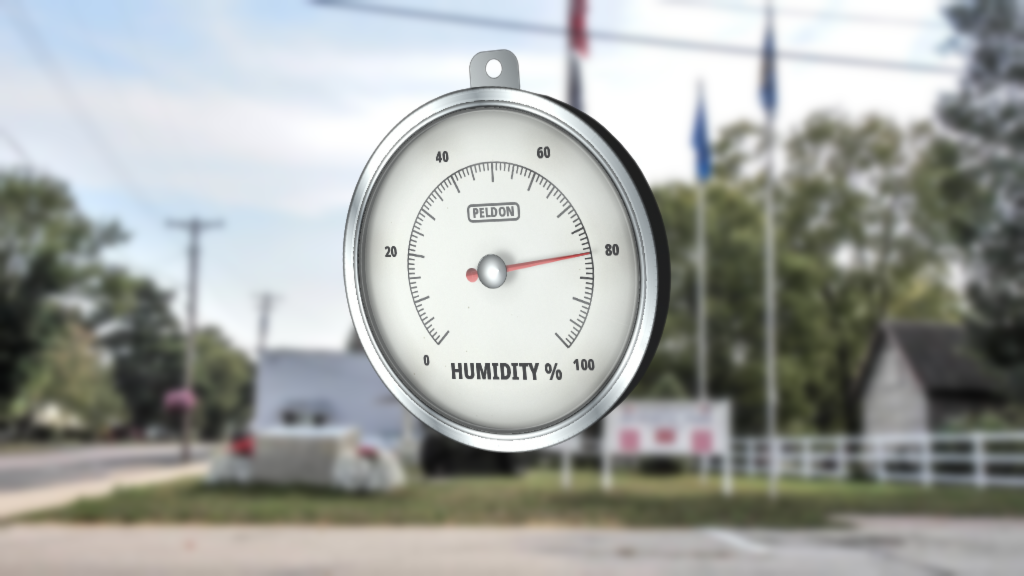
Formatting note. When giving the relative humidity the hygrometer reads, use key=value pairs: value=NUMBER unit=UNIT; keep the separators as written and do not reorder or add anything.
value=80 unit=%
